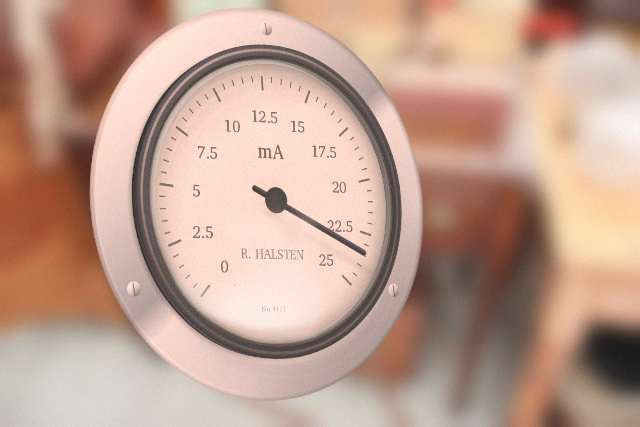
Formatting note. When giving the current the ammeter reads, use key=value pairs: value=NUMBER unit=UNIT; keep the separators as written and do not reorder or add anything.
value=23.5 unit=mA
